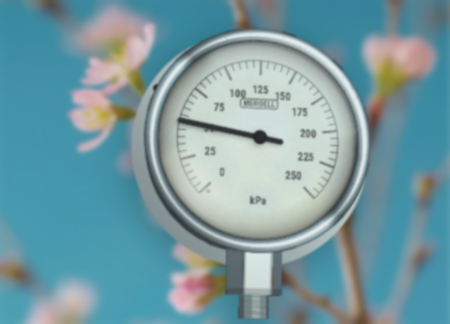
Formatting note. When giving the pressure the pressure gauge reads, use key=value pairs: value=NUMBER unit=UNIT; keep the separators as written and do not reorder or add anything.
value=50 unit=kPa
